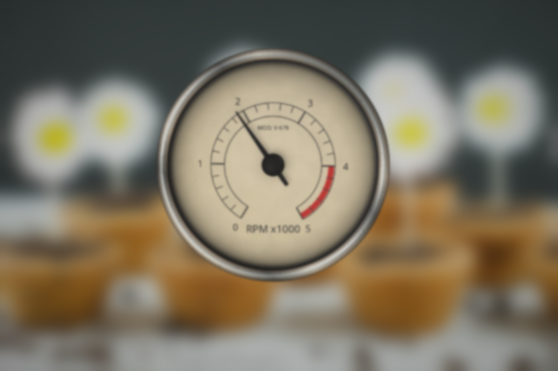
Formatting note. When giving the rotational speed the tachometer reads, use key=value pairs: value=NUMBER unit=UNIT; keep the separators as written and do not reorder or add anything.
value=1900 unit=rpm
